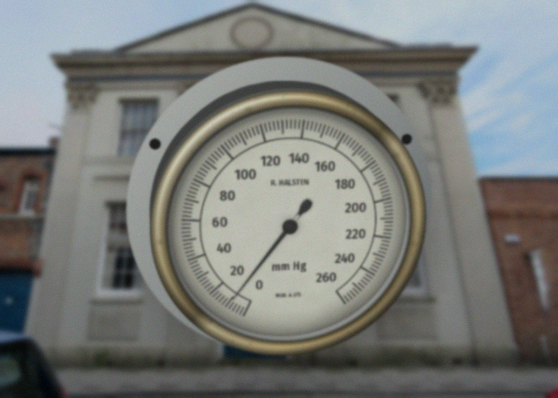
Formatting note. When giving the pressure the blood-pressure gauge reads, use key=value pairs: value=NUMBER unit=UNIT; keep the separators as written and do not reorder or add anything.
value=10 unit=mmHg
